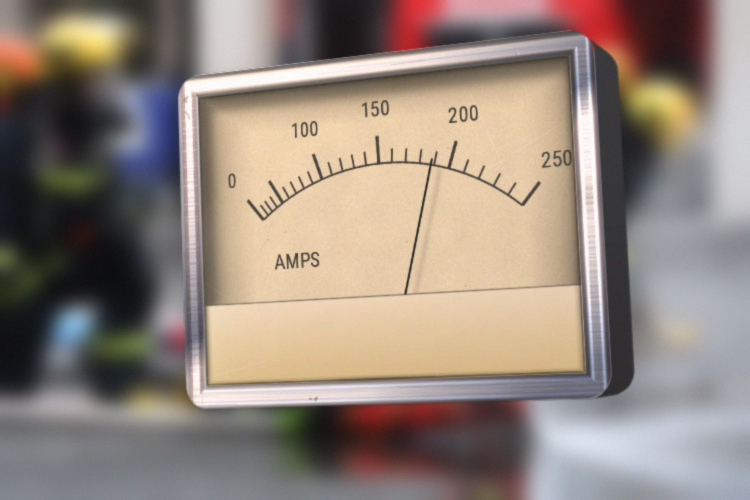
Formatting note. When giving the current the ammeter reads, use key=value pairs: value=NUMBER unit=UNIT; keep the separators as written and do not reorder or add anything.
value=190 unit=A
